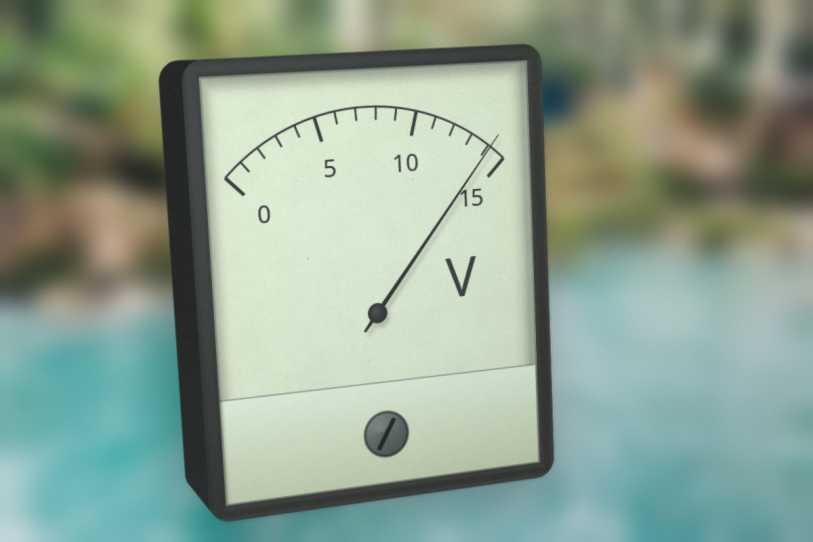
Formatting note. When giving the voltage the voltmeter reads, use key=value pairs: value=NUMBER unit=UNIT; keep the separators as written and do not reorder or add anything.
value=14 unit=V
